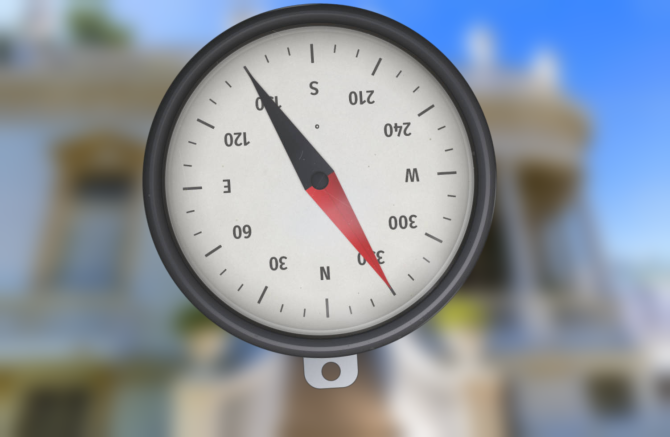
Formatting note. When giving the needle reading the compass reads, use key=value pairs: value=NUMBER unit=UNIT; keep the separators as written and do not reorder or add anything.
value=330 unit=°
